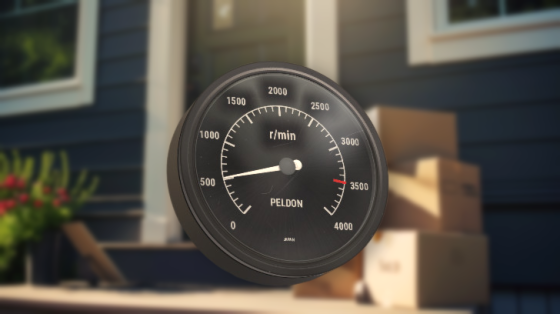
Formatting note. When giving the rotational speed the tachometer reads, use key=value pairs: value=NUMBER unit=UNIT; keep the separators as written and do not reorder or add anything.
value=500 unit=rpm
